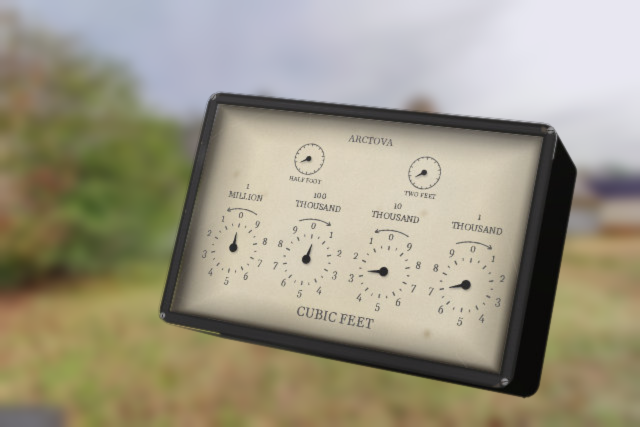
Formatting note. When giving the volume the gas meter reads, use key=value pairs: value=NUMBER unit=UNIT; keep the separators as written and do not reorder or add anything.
value=2700 unit=ft³
